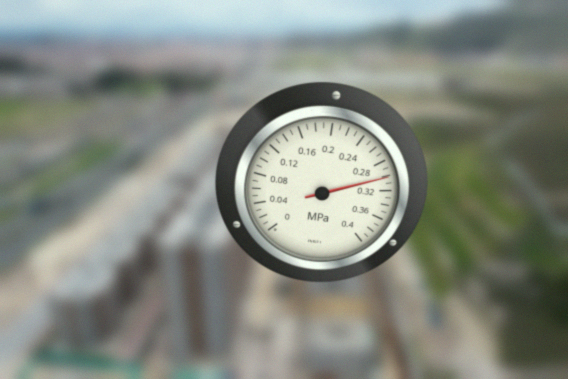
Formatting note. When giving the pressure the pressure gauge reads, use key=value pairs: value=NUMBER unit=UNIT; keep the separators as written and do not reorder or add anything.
value=0.3 unit=MPa
